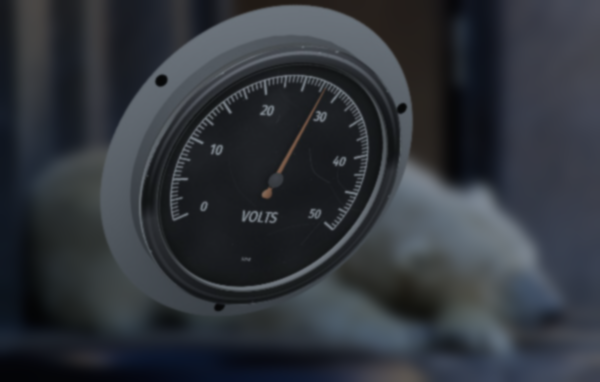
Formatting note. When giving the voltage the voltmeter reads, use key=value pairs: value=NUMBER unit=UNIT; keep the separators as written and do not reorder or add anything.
value=27.5 unit=V
